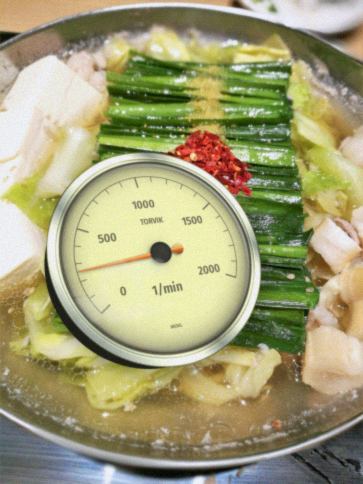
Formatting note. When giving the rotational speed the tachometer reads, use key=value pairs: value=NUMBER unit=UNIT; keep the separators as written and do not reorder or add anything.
value=250 unit=rpm
